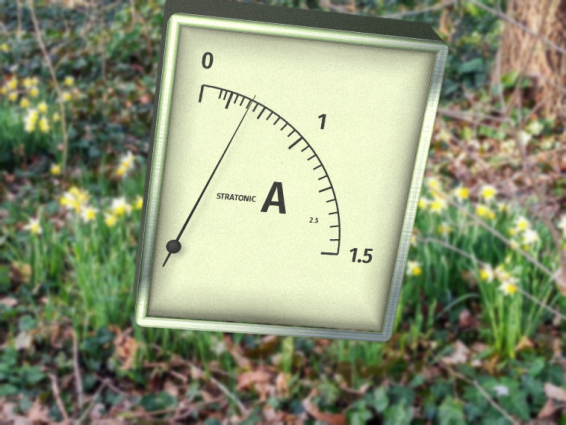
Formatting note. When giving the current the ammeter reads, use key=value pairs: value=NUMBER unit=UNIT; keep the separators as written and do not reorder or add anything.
value=0.65 unit=A
